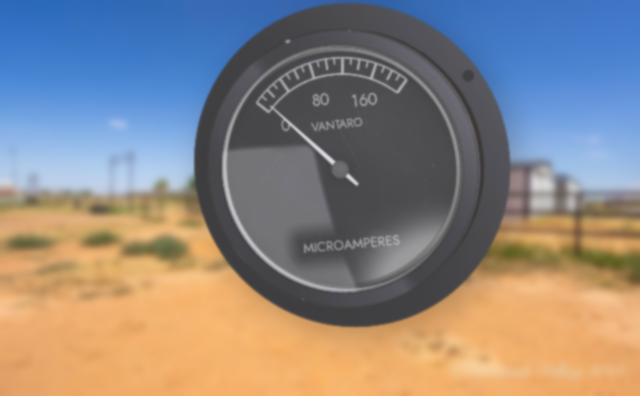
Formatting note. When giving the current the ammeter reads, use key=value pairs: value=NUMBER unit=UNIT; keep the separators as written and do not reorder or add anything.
value=10 unit=µA
